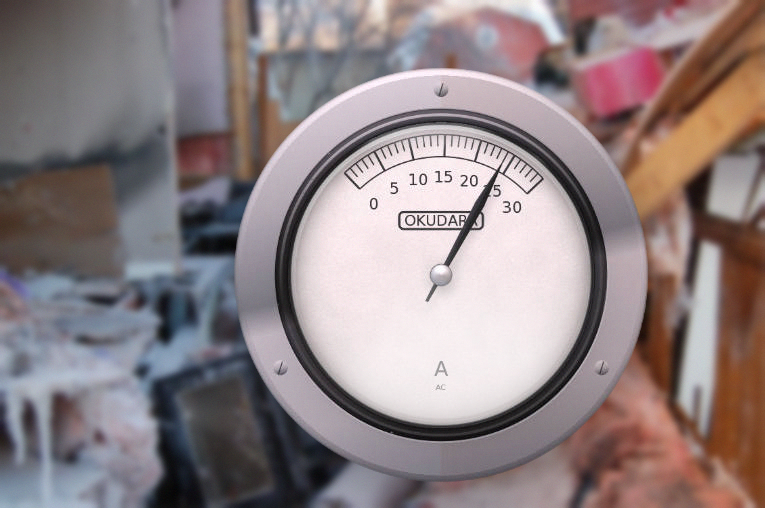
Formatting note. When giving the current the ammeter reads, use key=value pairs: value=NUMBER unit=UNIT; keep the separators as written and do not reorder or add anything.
value=24 unit=A
